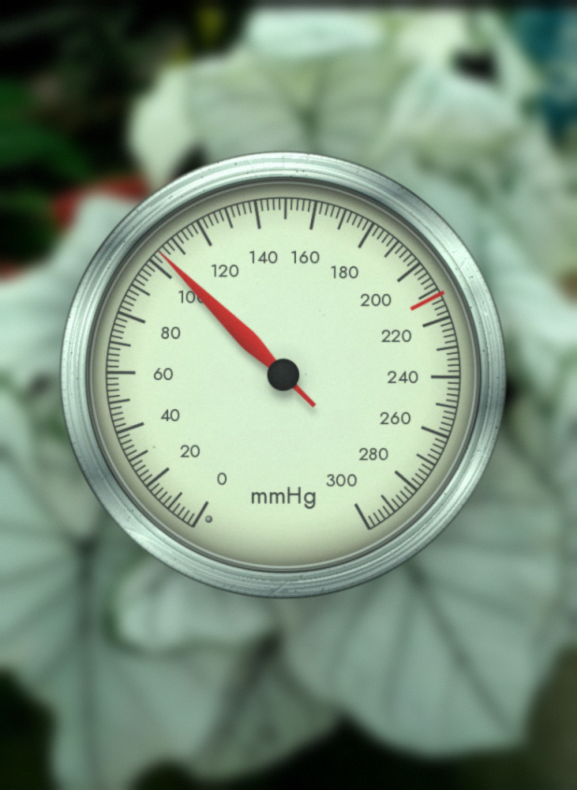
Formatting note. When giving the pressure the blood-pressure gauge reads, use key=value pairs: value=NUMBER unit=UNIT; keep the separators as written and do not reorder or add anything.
value=104 unit=mmHg
